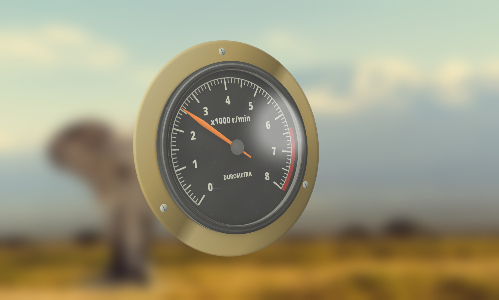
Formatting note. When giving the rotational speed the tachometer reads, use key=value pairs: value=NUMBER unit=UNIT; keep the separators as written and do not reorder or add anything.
value=2500 unit=rpm
